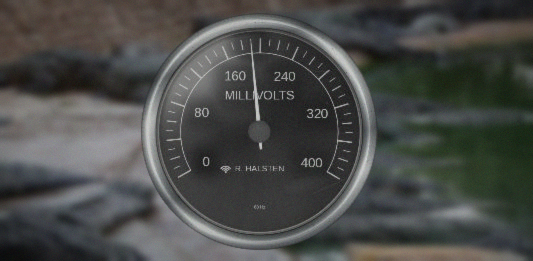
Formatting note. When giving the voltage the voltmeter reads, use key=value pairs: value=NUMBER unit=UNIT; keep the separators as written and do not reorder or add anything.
value=190 unit=mV
